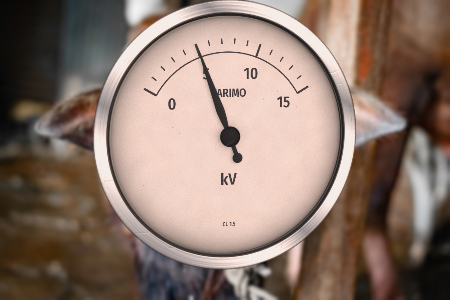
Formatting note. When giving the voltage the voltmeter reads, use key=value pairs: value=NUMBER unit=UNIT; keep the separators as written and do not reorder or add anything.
value=5 unit=kV
